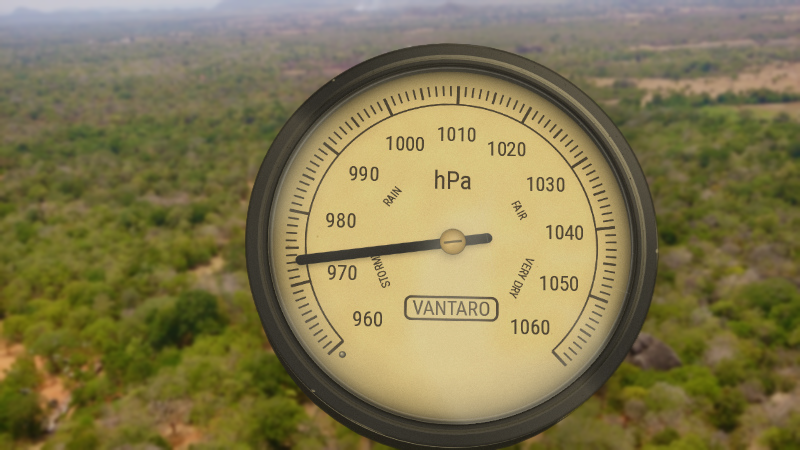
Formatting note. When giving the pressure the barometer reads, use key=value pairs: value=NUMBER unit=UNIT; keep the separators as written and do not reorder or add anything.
value=973 unit=hPa
